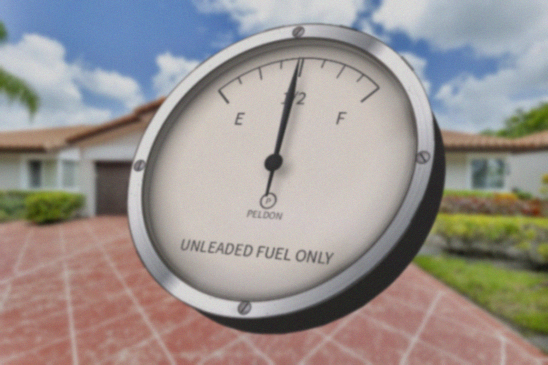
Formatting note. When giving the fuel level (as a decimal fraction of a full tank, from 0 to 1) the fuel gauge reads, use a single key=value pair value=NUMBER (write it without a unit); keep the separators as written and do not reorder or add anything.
value=0.5
